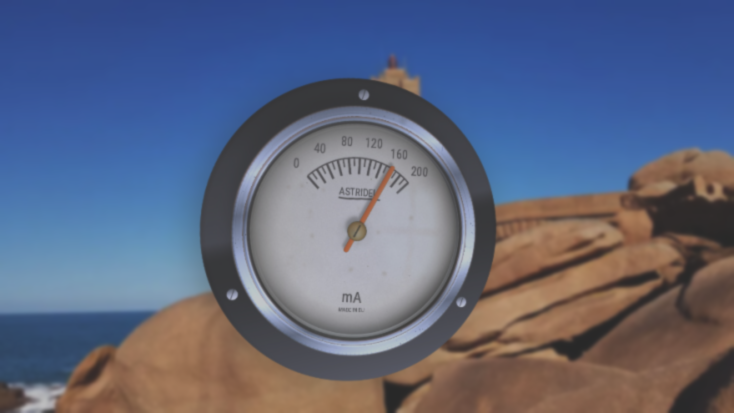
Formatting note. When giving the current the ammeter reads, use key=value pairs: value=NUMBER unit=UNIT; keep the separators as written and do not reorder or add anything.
value=160 unit=mA
